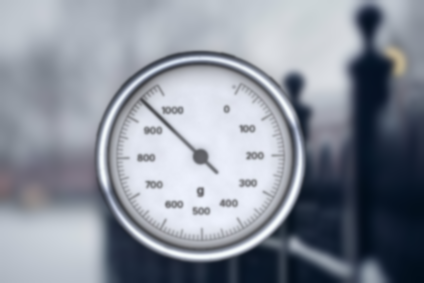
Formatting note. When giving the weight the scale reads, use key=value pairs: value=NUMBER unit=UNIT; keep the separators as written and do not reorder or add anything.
value=950 unit=g
